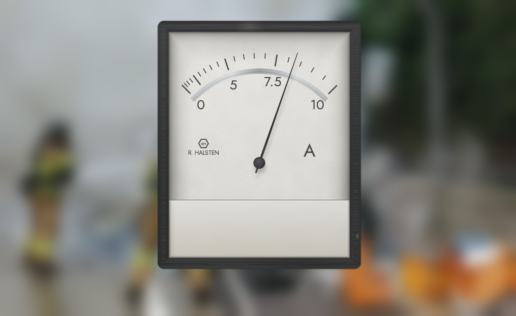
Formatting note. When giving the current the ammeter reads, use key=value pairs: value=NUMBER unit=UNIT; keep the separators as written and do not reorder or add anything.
value=8.25 unit=A
